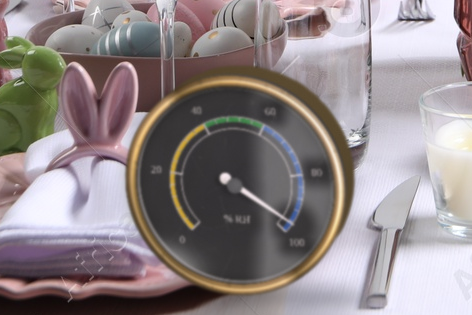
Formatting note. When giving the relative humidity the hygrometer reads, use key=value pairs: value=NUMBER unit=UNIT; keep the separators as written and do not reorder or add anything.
value=96 unit=%
